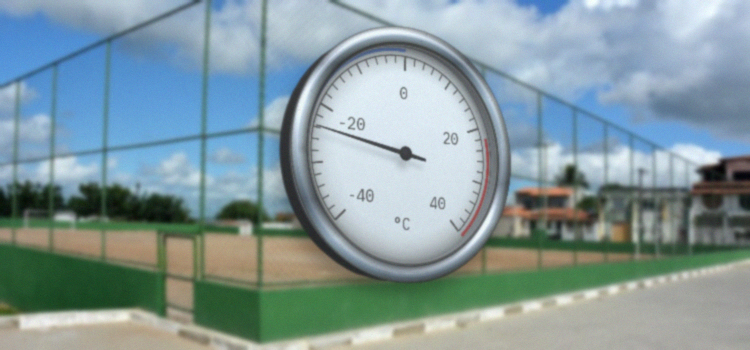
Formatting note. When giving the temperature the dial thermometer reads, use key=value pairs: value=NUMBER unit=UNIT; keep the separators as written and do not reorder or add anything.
value=-24 unit=°C
